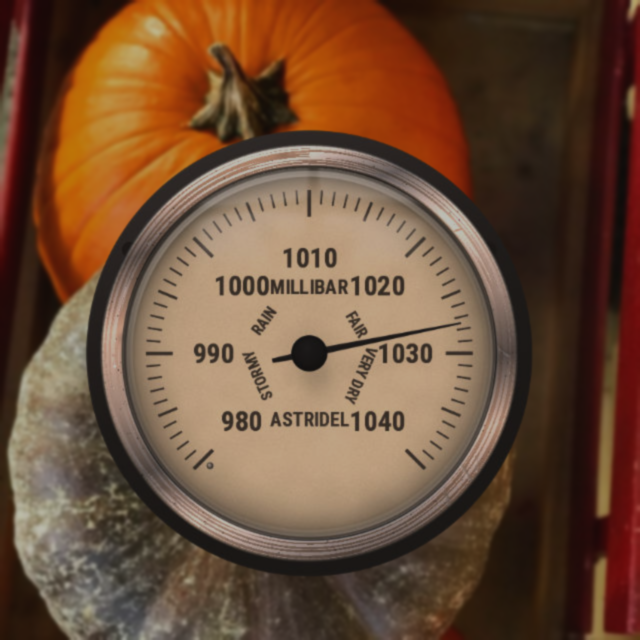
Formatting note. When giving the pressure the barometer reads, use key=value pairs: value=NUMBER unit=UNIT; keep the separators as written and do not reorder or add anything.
value=1027.5 unit=mbar
